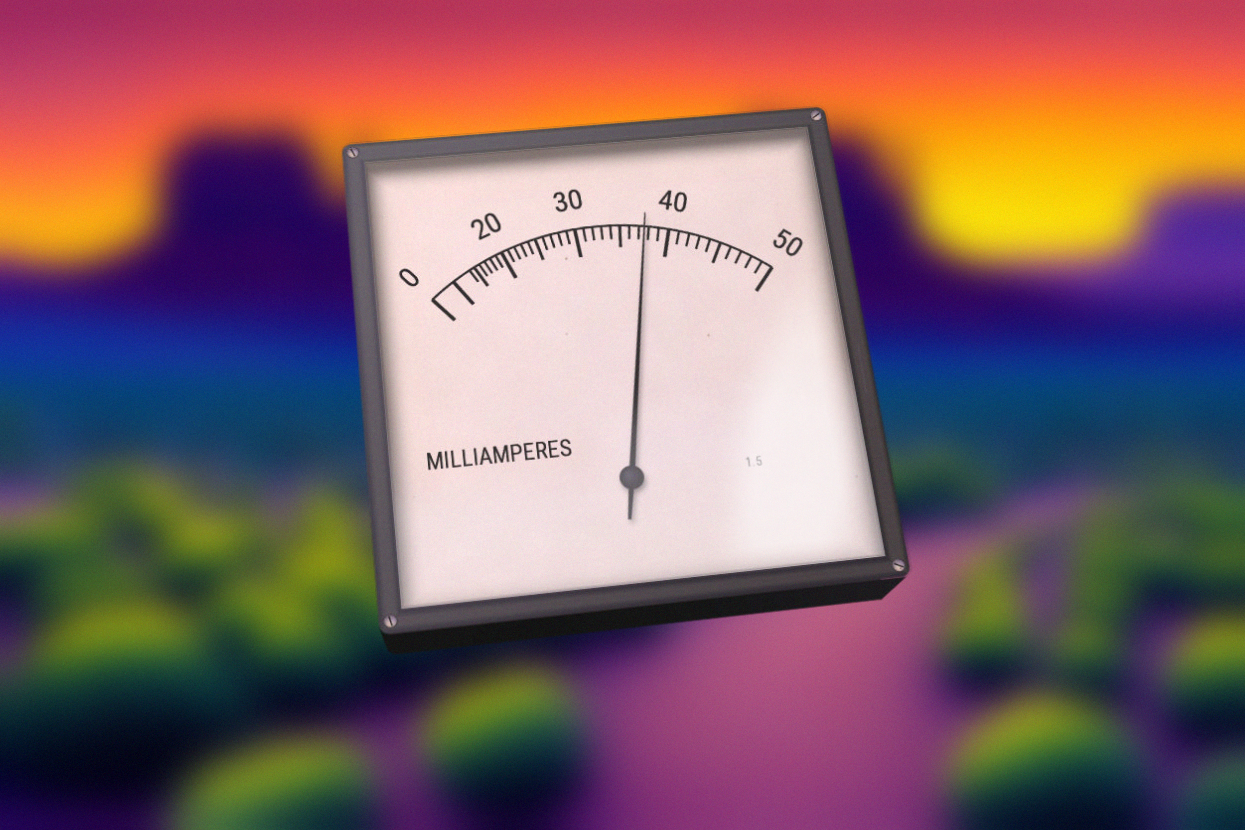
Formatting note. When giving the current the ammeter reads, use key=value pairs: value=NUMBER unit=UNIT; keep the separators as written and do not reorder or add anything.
value=37.5 unit=mA
